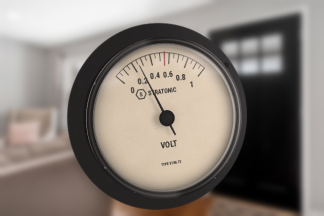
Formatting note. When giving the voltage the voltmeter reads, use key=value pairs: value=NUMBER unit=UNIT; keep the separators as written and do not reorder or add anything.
value=0.25 unit=V
